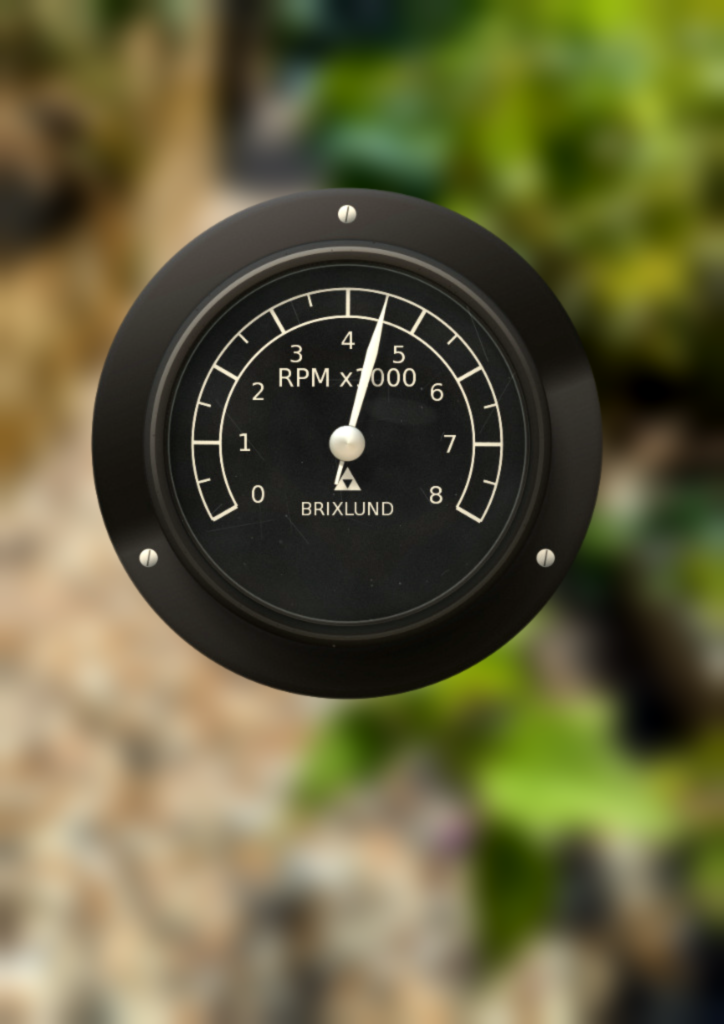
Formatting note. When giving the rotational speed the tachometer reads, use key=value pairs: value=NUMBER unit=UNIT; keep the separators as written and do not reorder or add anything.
value=4500 unit=rpm
